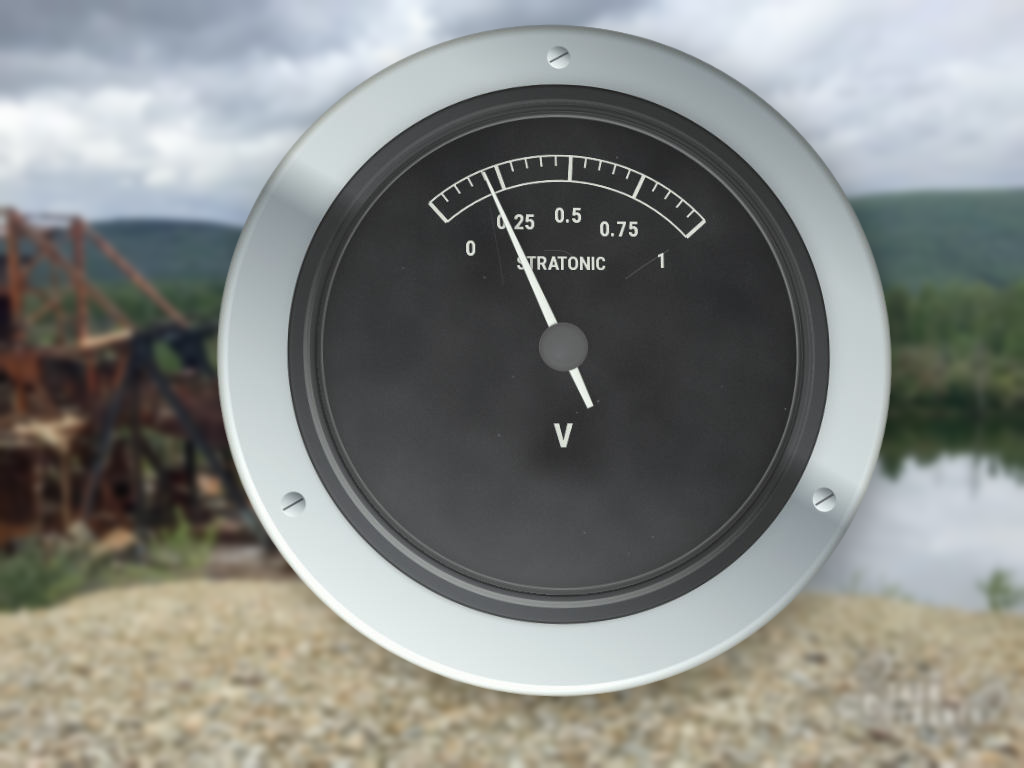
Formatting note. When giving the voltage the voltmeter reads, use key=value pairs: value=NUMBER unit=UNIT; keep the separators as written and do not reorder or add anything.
value=0.2 unit=V
